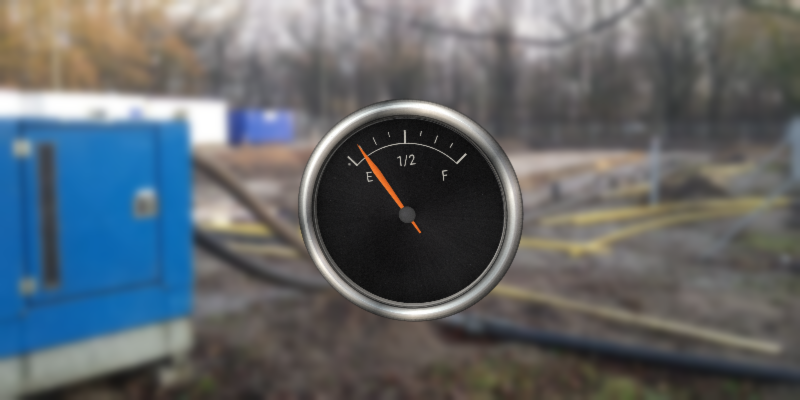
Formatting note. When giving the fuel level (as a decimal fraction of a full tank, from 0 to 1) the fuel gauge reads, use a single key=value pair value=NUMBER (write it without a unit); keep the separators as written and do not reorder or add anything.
value=0.125
